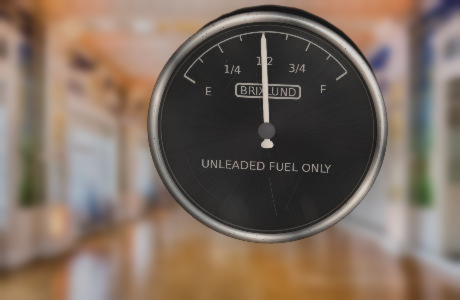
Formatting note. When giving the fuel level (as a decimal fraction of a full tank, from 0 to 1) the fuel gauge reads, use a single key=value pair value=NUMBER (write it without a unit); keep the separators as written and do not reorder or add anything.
value=0.5
